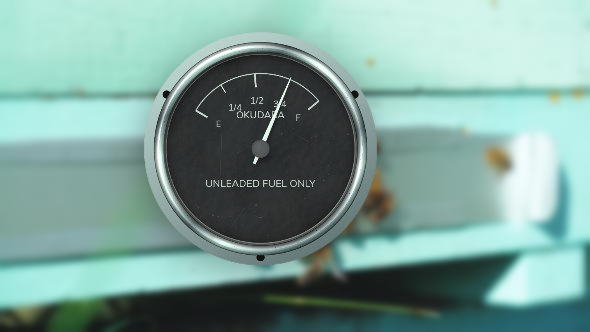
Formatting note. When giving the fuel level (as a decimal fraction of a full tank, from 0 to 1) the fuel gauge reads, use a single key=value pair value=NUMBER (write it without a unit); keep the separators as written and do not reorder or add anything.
value=0.75
